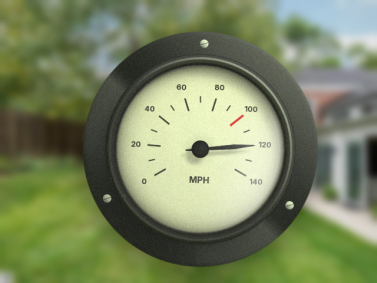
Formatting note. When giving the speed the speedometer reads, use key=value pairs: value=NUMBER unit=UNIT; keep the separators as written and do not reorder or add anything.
value=120 unit=mph
